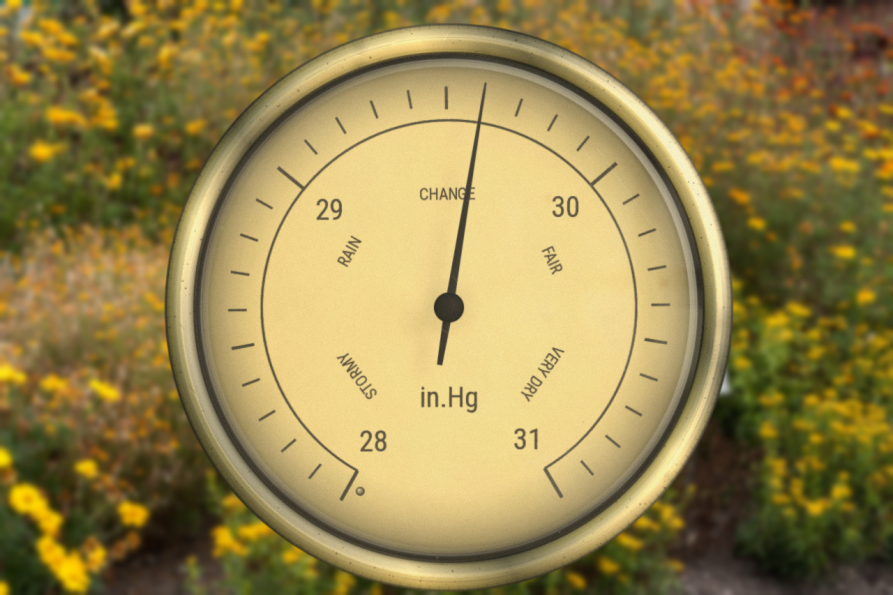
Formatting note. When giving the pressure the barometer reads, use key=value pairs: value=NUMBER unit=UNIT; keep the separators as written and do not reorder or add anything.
value=29.6 unit=inHg
